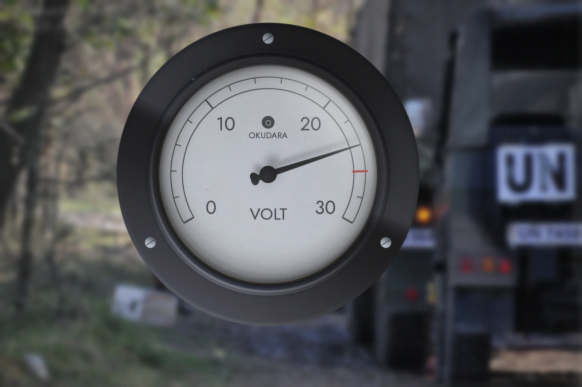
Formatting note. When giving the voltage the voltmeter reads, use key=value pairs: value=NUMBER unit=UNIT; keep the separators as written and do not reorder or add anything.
value=24 unit=V
